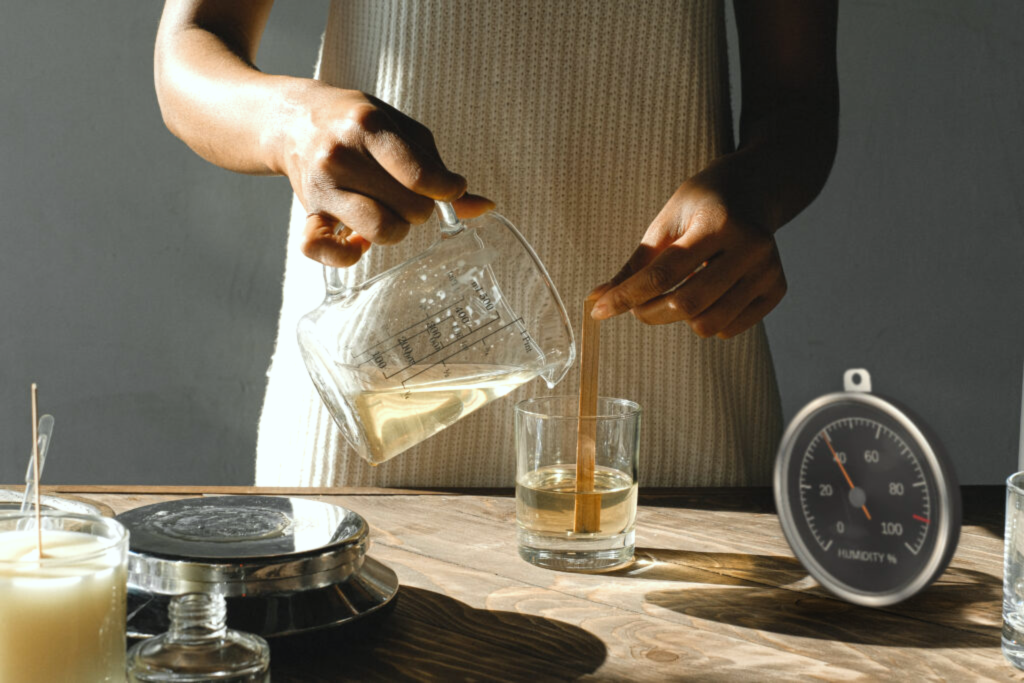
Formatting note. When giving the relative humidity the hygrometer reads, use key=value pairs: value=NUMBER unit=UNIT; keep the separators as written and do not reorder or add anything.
value=40 unit=%
